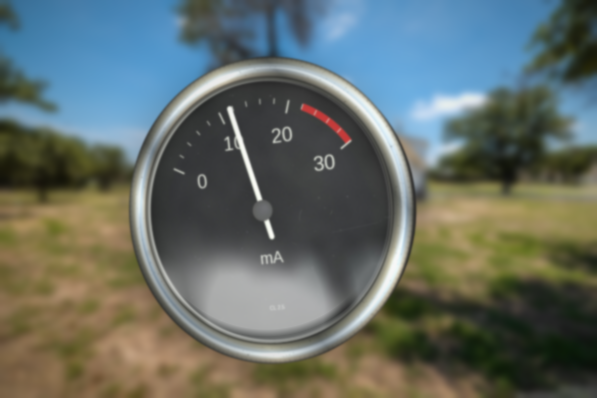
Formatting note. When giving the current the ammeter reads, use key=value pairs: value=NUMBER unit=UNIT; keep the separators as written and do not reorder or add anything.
value=12 unit=mA
